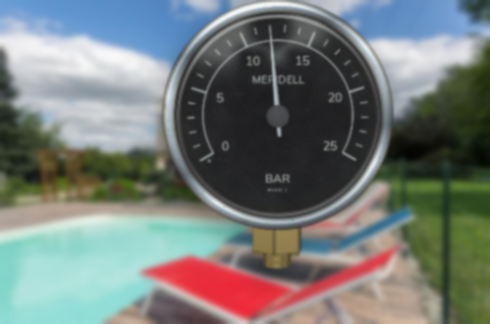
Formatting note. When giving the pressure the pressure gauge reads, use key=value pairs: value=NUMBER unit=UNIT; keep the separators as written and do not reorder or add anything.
value=12 unit=bar
